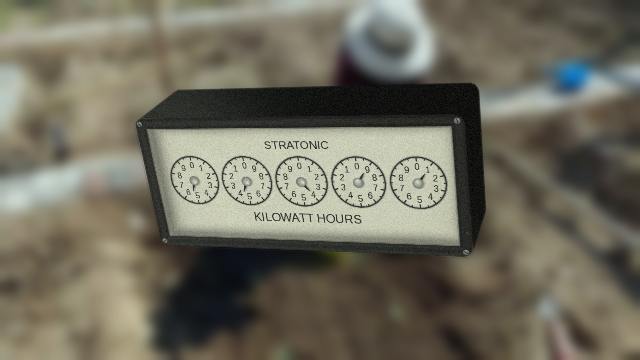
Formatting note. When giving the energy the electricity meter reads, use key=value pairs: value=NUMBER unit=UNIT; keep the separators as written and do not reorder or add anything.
value=54391 unit=kWh
